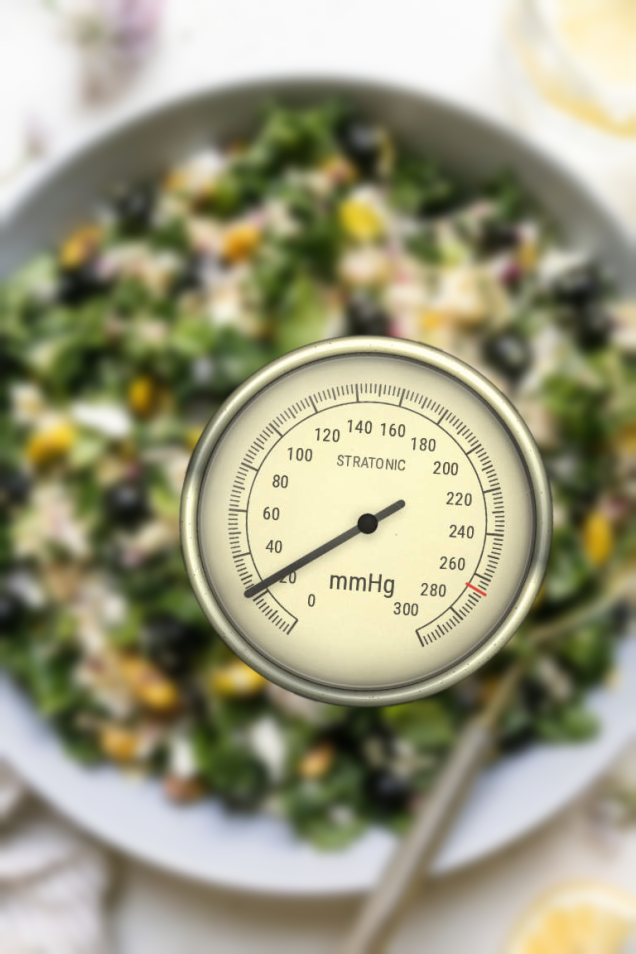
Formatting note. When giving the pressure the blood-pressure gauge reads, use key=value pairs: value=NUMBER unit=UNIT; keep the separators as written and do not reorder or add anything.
value=24 unit=mmHg
